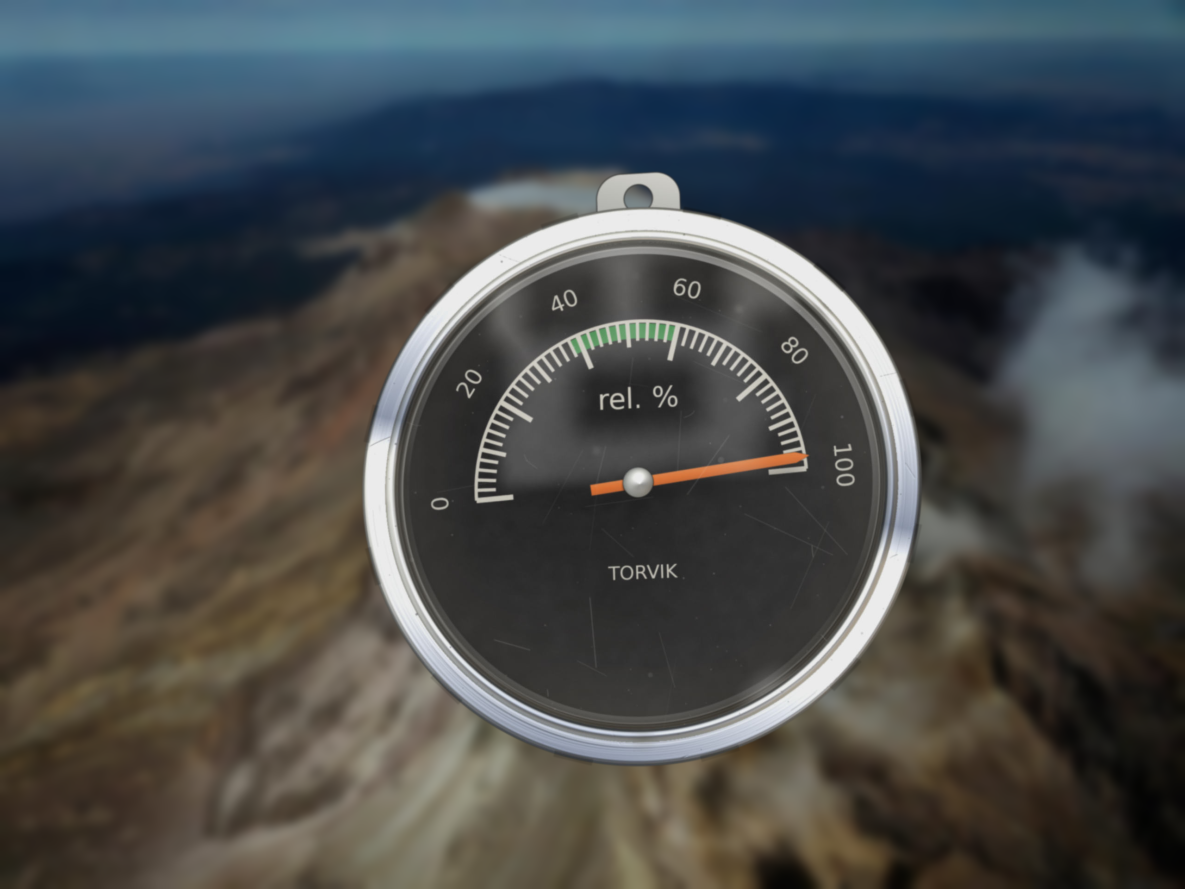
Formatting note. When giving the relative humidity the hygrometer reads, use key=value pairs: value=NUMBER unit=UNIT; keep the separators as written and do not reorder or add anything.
value=98 unit=%
